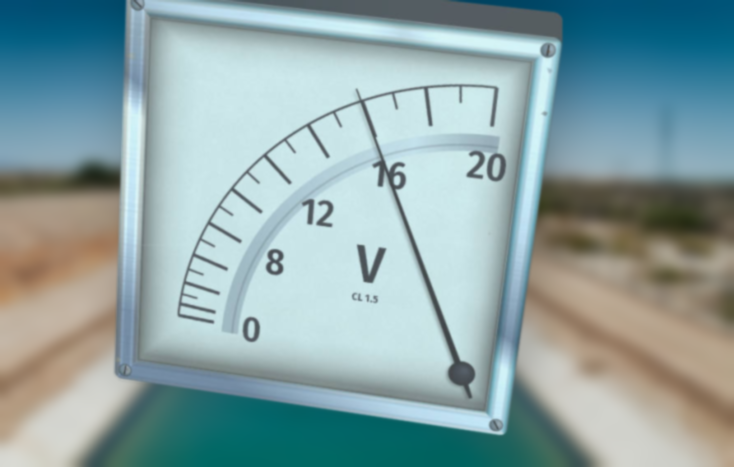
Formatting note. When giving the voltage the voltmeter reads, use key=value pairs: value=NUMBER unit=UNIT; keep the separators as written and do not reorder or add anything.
value=16 unit=V
